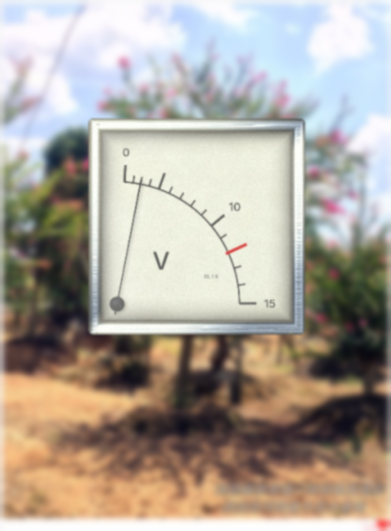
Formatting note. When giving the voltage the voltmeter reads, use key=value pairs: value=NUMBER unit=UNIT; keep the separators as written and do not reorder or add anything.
value=3 unit=V
